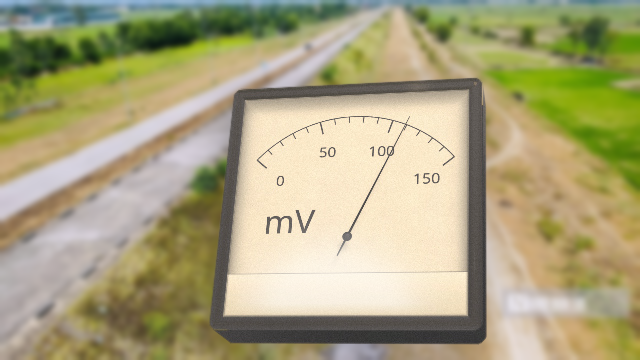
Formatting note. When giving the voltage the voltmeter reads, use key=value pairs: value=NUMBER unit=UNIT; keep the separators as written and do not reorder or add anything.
value=110 unit=mV
